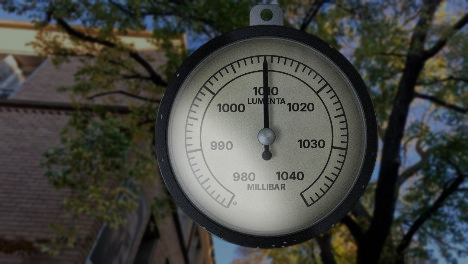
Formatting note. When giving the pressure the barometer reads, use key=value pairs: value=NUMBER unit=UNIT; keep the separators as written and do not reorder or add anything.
value=1010 unit=mbar
